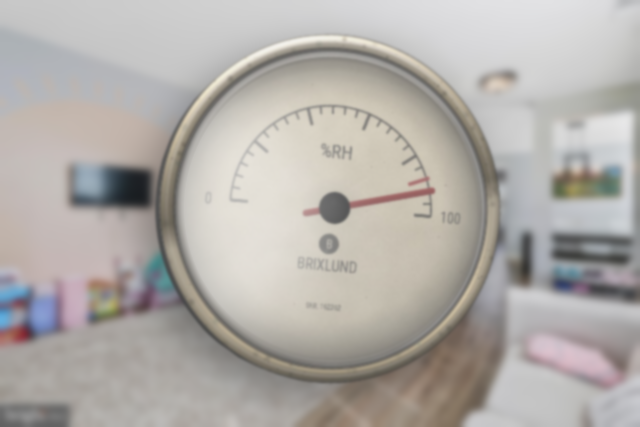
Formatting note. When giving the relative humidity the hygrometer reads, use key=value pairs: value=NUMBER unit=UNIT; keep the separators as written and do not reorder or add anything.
value=92 unit=%
